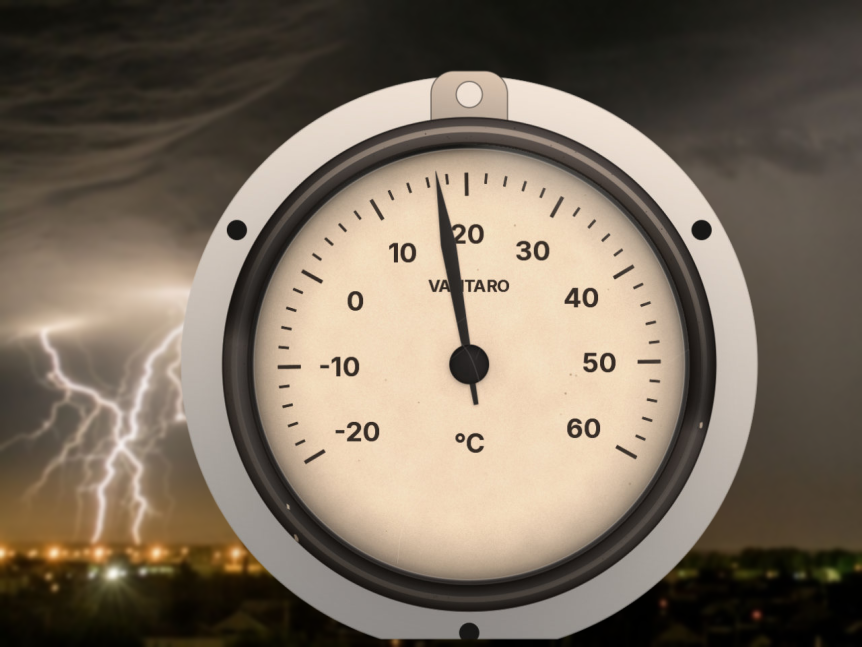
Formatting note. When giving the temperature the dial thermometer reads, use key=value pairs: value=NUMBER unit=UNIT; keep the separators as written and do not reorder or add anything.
value=17 unit=°C
